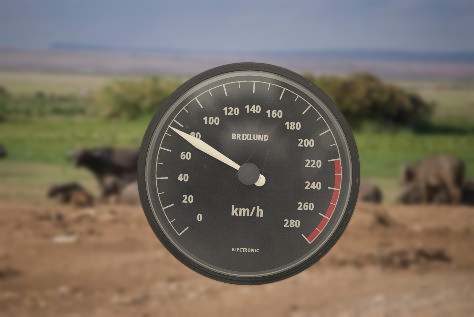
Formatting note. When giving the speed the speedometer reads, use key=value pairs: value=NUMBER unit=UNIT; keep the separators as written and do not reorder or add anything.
value=75 unit=km/h
